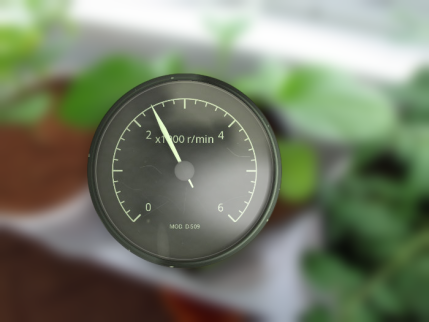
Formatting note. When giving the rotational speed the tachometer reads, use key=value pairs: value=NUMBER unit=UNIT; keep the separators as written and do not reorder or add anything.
value=2400 unit=rpm
